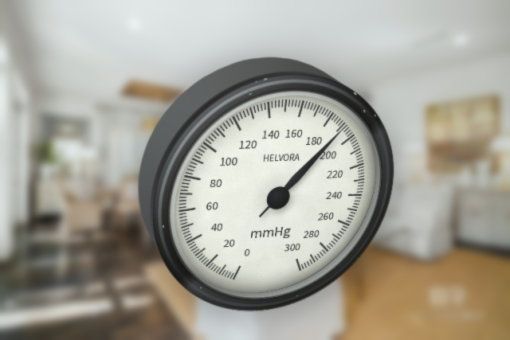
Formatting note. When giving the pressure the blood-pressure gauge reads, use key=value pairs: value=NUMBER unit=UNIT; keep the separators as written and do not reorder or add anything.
value=190 unit=mmHg
